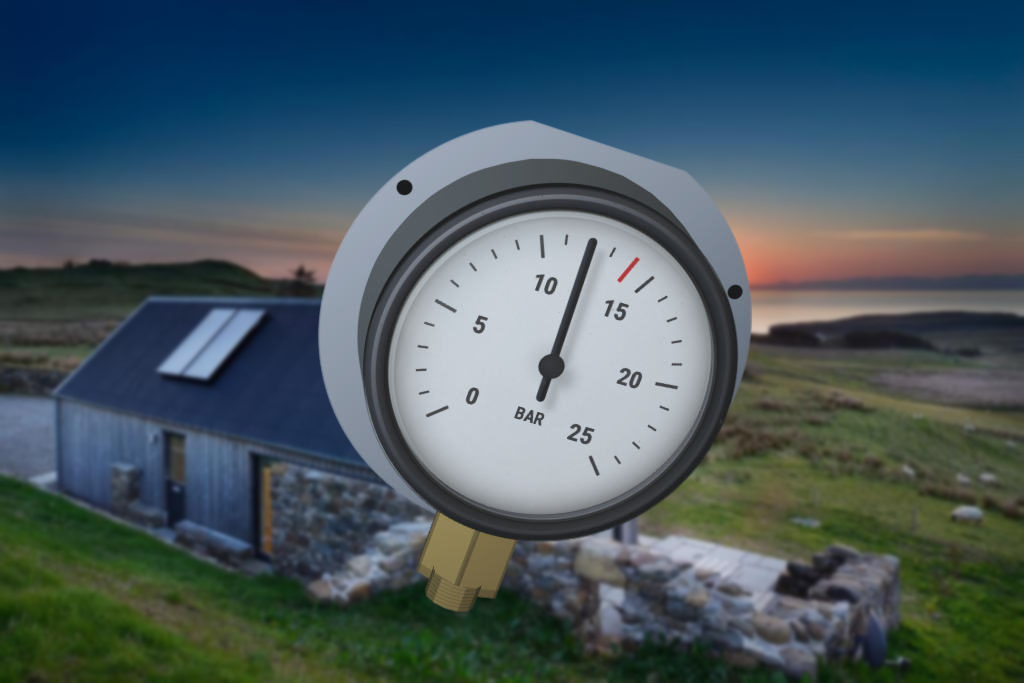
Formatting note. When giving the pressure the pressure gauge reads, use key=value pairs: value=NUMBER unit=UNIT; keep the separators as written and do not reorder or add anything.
value=12 unit=bar
